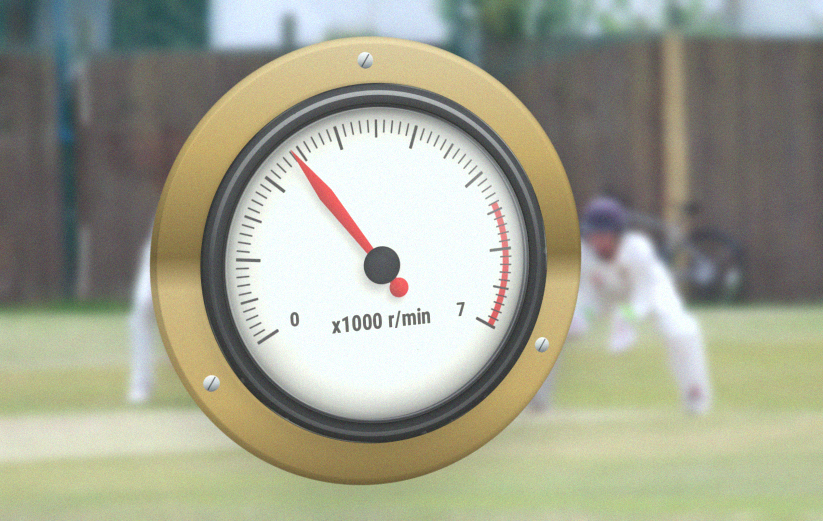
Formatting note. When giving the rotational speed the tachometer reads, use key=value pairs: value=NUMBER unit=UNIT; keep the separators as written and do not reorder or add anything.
value=2400 unit=rpm
